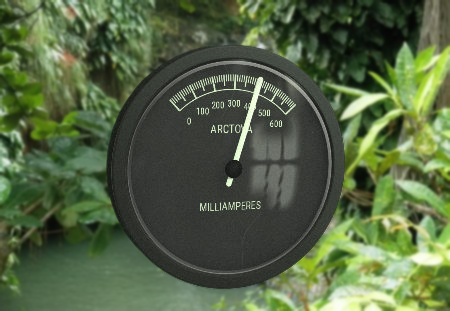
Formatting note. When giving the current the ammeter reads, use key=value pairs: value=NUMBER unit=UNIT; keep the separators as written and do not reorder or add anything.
value=400 unit=mA
